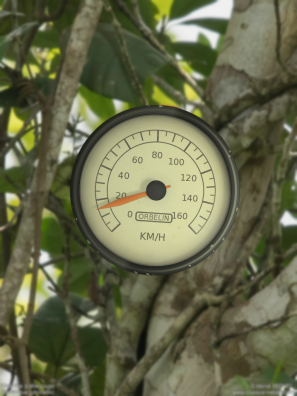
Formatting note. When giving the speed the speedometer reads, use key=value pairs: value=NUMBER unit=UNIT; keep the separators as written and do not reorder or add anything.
value=15 unit=km/h
